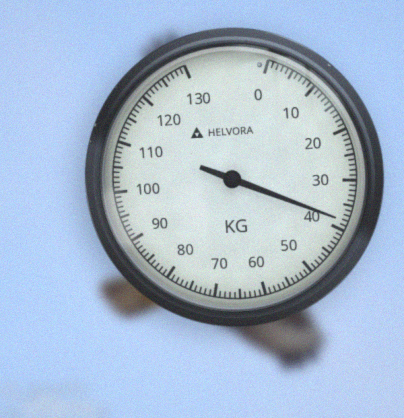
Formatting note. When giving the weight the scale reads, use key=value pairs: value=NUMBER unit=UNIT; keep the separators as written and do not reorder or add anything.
value=38 unit=kg
